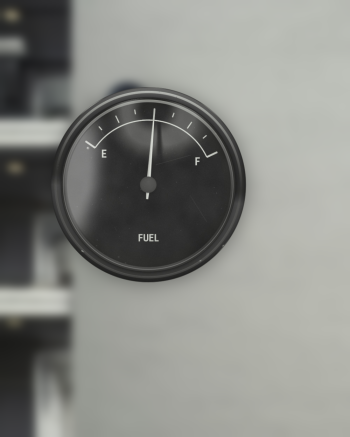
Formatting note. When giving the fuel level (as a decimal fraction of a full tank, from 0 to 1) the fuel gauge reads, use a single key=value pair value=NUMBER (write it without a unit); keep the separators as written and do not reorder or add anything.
value=0.5
